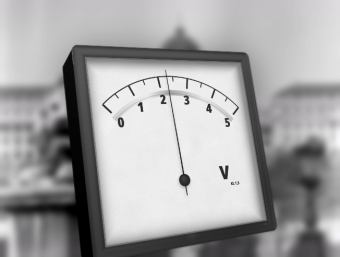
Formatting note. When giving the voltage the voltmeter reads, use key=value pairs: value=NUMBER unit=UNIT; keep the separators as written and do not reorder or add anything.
value=2.25 unit=V
